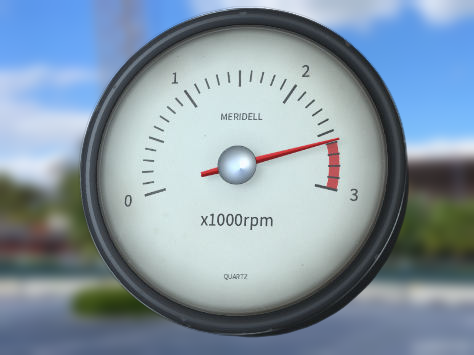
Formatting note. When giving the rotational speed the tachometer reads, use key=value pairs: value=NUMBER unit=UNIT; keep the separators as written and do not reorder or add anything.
value=2600 unit=rpm
